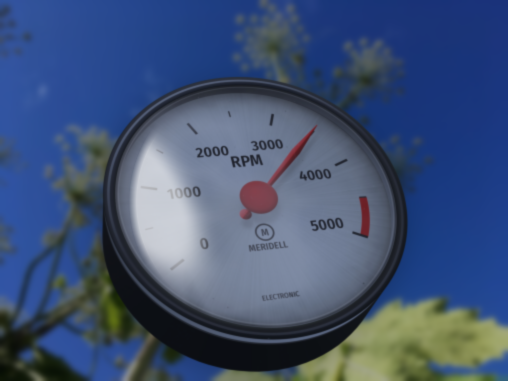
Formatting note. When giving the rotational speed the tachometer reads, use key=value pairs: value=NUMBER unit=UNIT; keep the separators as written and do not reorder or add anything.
value=3500 unit=rpm
